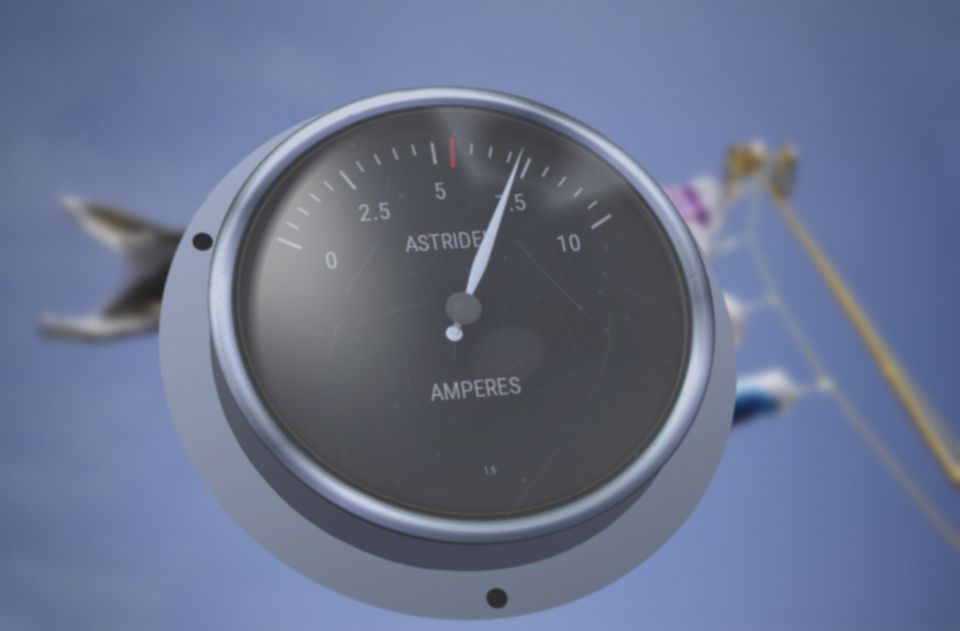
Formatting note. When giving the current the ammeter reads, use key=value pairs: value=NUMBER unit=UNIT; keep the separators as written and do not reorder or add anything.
value=7.25 unit=A
